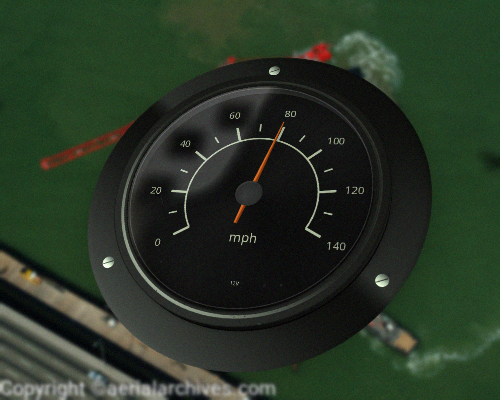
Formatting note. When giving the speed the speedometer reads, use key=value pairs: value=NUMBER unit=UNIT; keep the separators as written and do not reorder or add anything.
value=80 unit=mph
